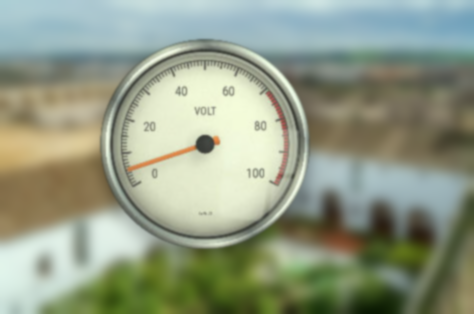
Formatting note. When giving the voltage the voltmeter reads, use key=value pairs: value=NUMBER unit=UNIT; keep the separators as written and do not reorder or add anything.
value=5 unit=V
